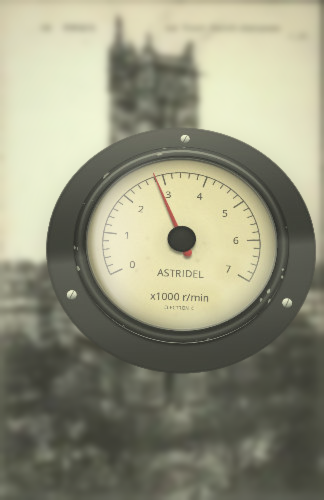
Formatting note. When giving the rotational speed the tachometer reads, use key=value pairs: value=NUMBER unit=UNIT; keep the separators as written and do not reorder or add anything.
value=2800 unit=rpm
